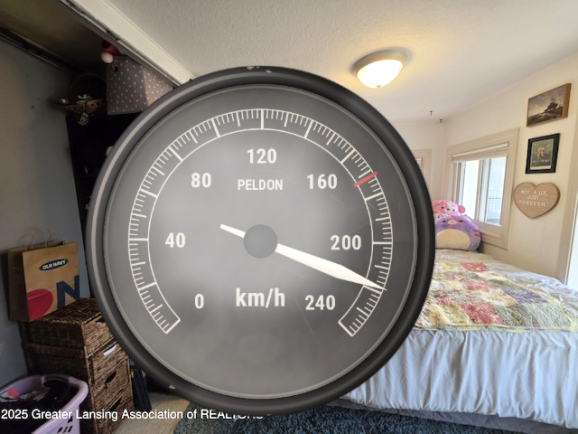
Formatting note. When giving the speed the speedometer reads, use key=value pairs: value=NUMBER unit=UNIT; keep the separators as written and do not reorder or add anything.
value=218 unit=km/h
